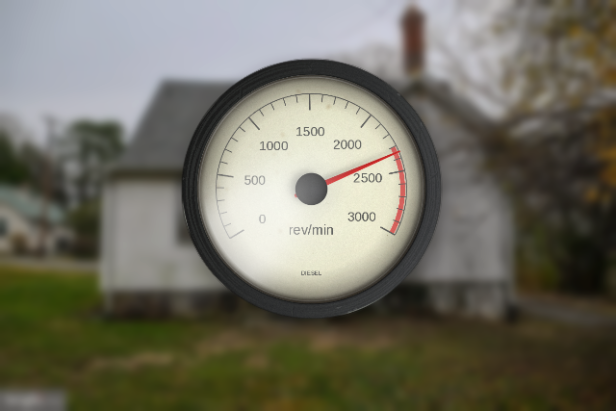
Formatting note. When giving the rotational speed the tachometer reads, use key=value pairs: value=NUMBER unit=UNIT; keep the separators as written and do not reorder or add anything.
value=2350 unit=rpm
